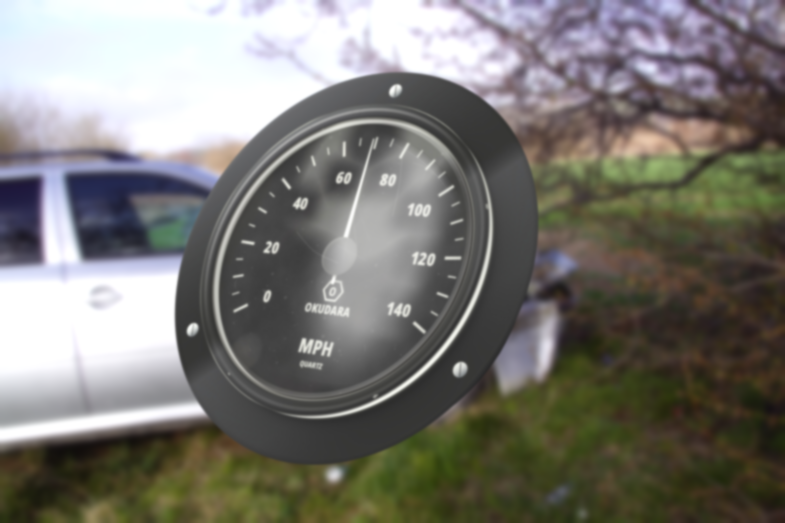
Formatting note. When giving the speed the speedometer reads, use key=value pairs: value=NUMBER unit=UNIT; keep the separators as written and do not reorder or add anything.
value=70 unit=mph
